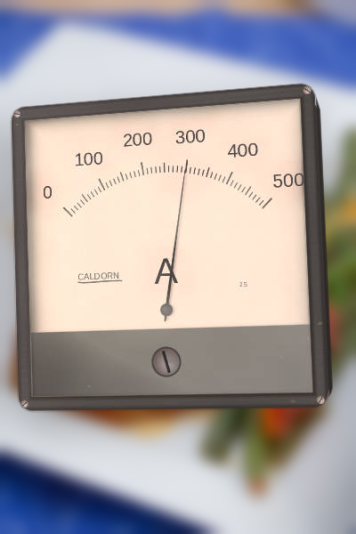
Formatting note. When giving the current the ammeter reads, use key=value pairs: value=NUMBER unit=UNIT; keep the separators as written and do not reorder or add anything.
value=300 unit=A
